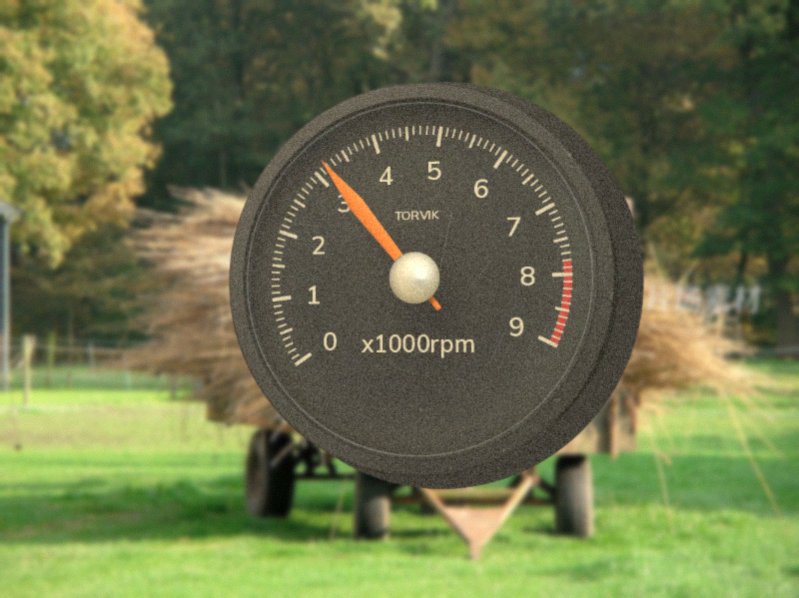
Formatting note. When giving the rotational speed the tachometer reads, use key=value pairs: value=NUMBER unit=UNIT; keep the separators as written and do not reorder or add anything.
value=3200 unit=rpm
